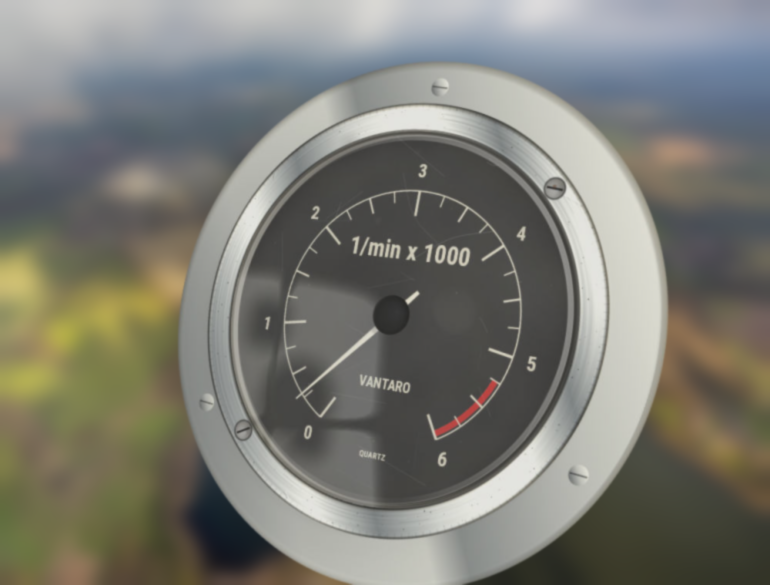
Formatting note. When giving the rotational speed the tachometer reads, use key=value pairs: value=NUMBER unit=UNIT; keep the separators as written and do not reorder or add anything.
value=250 unit=rpm
